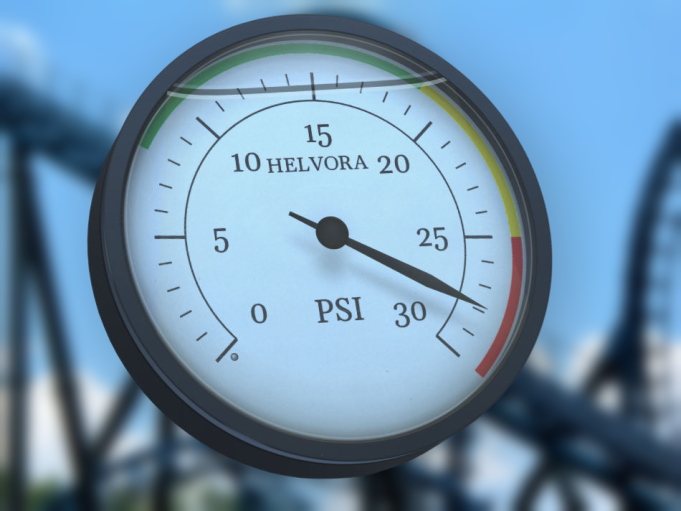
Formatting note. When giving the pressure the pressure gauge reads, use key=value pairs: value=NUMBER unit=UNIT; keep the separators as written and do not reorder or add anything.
value=28 unit=psi
